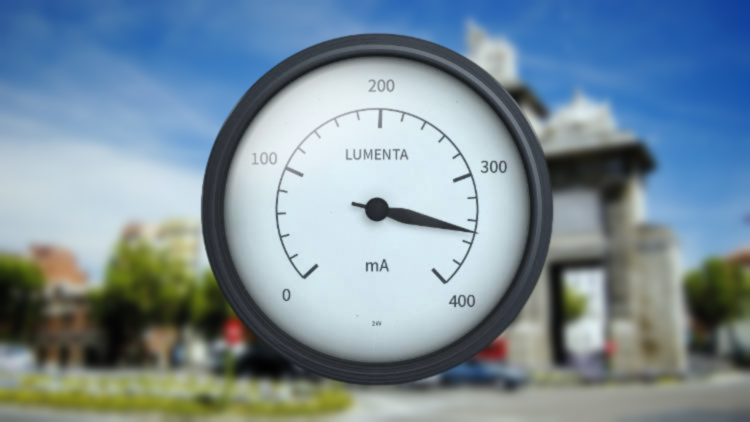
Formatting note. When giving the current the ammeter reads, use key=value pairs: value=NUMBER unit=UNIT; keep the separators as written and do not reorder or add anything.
value=350 unit=mA
